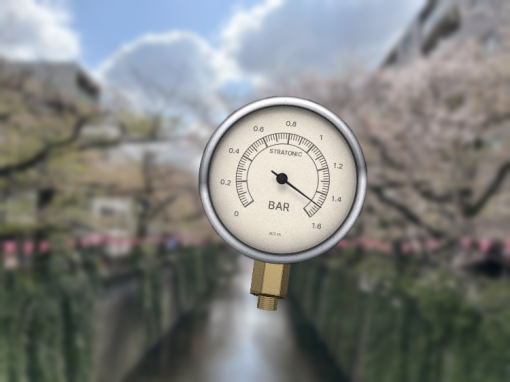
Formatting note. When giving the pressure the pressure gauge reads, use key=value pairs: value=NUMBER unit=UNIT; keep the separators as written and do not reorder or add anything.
value=1.5 unit=bar
